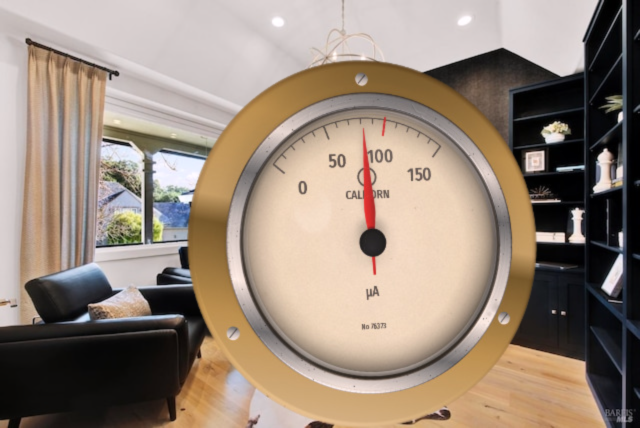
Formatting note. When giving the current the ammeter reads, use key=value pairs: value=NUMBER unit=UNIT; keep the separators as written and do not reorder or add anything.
value=80 unit=µA
